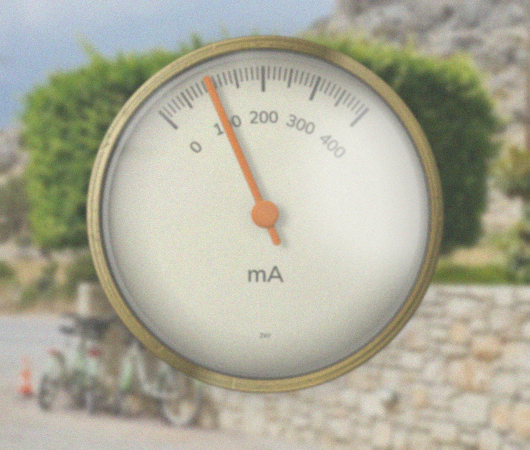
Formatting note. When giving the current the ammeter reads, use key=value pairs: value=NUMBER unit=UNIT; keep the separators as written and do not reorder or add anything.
value=100 unit=mA
